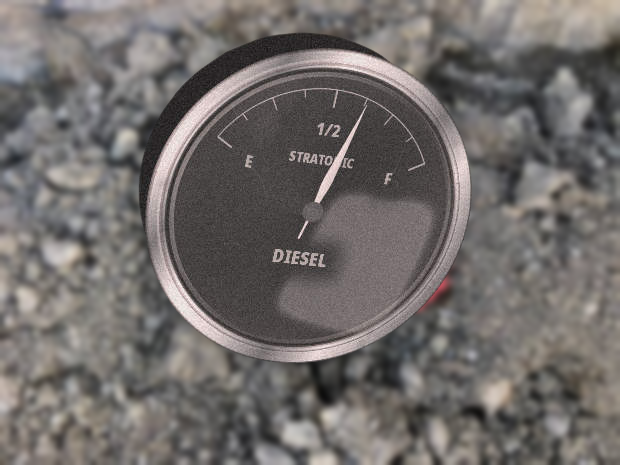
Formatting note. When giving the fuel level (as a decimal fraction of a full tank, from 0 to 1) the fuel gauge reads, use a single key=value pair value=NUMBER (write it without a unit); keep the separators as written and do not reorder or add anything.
value=0.625
